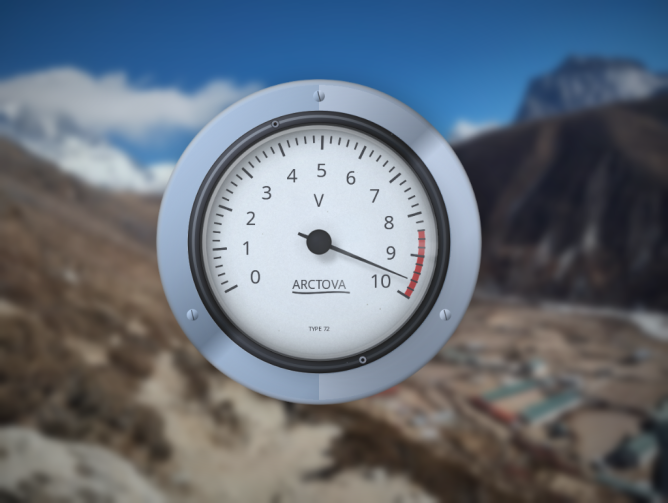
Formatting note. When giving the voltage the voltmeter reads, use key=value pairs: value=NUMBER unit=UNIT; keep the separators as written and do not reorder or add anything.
value=9.6 unit=V
